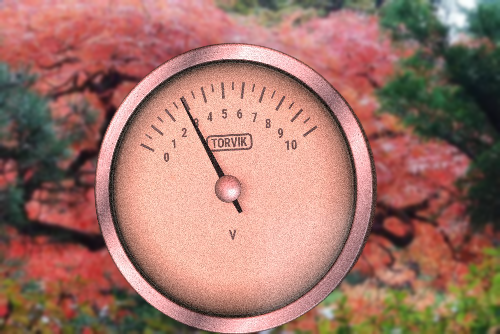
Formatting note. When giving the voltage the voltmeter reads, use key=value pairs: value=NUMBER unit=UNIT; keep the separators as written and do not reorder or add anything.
value=3 unit=V
